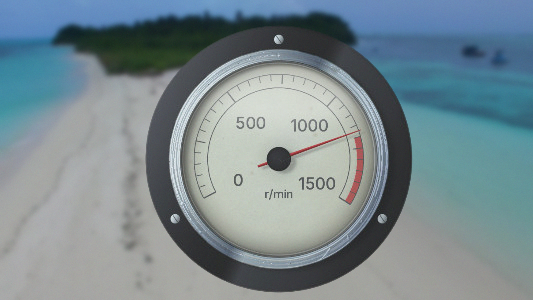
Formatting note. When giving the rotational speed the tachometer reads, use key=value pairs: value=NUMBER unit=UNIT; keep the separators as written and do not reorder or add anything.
value=1175 unit=rpm
